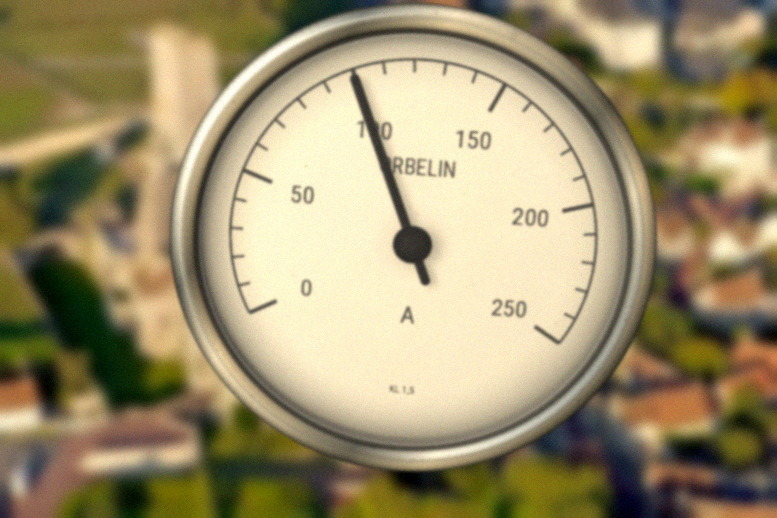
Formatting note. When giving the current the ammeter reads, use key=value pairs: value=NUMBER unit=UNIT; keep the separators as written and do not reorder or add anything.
value=100 unit=A
